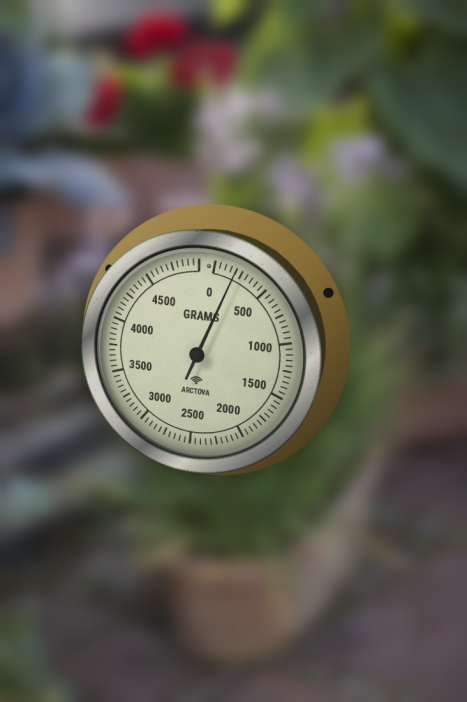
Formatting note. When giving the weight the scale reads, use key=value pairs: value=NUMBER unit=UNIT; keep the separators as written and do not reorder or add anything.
value=200 unit=g
